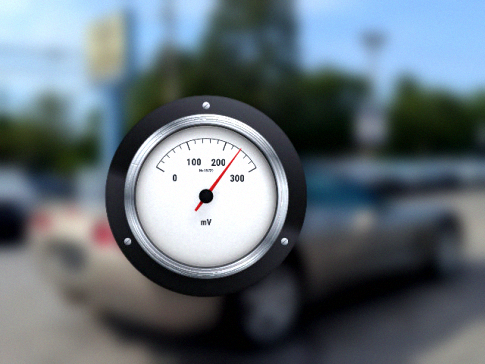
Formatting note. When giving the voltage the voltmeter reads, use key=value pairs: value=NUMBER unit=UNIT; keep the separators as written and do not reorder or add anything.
value=240 unit=mV
